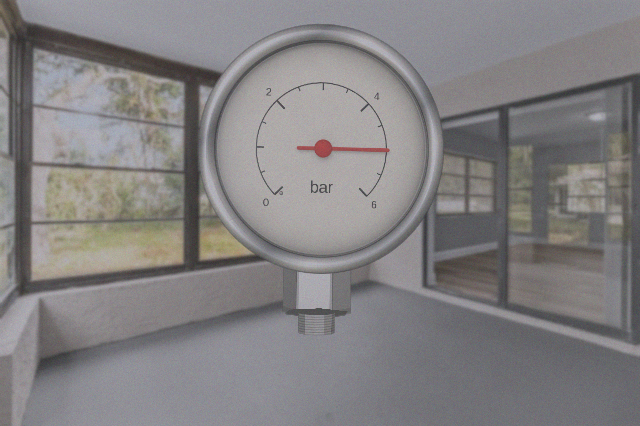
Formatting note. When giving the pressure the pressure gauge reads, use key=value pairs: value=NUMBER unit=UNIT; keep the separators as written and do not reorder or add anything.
value=5 unit=bar
